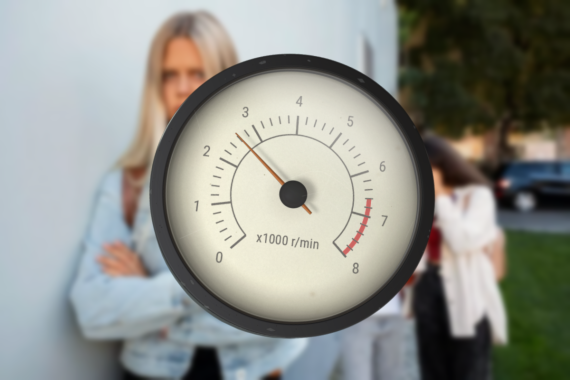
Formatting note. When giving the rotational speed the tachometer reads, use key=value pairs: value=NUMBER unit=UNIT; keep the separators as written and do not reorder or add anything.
value=2600 unit=rpm
